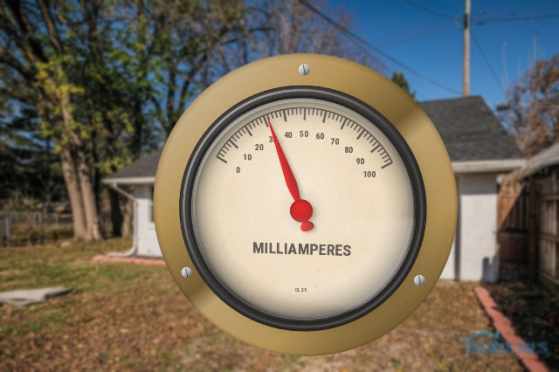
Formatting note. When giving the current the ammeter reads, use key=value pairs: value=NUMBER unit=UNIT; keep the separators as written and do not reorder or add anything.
value=32 unit=mA
